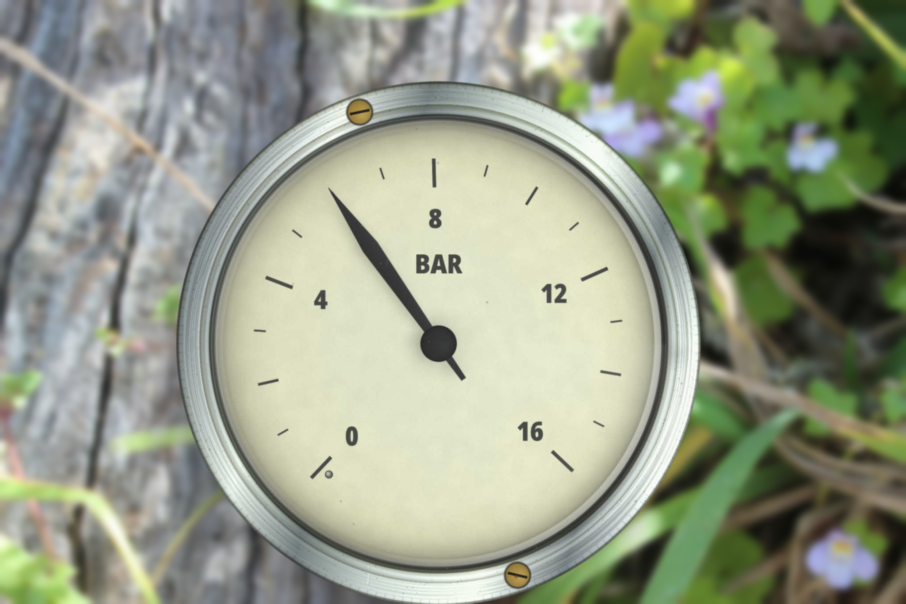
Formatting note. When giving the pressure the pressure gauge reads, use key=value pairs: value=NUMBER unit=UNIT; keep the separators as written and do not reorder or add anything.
value=6 unit=bar
